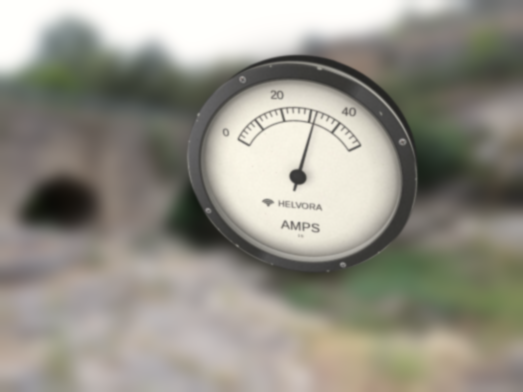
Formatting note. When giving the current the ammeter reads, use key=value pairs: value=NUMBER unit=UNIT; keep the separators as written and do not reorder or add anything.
value=32 unit=A
